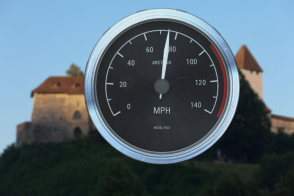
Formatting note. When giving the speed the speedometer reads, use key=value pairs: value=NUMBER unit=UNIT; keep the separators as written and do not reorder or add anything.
value=75 unit=mph
